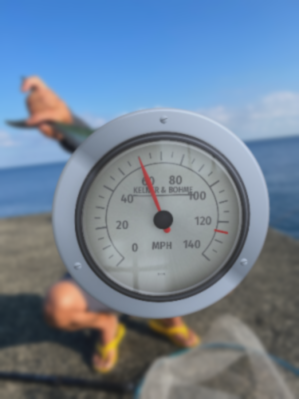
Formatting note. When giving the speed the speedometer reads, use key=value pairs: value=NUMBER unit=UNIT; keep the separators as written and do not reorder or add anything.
value=60 unit=mph
